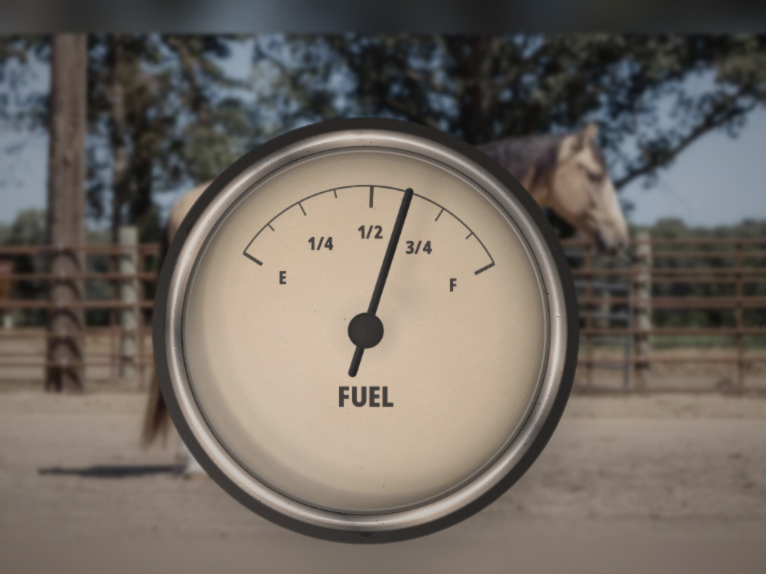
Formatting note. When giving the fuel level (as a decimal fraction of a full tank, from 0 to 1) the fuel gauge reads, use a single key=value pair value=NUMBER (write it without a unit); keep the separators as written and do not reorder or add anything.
value=0.625
